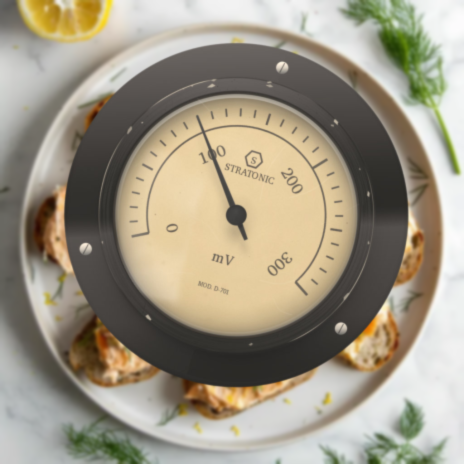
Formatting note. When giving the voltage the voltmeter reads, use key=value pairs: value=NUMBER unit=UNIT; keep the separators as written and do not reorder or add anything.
value=100 unit=mV
